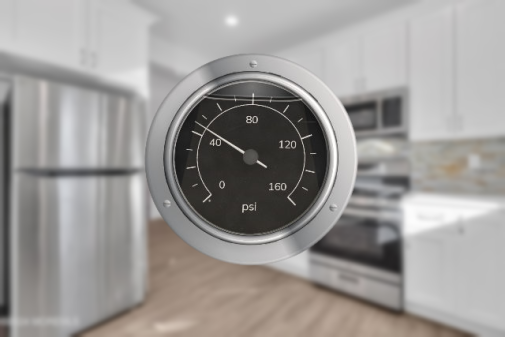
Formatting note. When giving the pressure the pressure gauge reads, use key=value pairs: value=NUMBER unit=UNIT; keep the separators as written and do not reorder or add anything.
value=45 unit=psi
